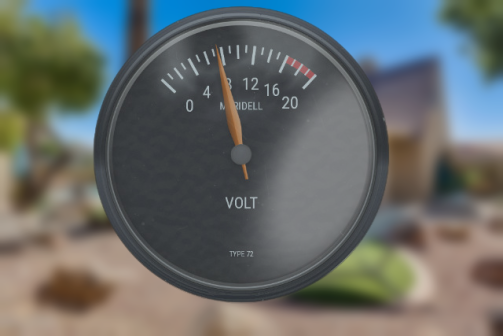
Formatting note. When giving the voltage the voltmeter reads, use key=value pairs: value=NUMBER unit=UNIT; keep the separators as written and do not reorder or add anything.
value=7.5 unit=V
